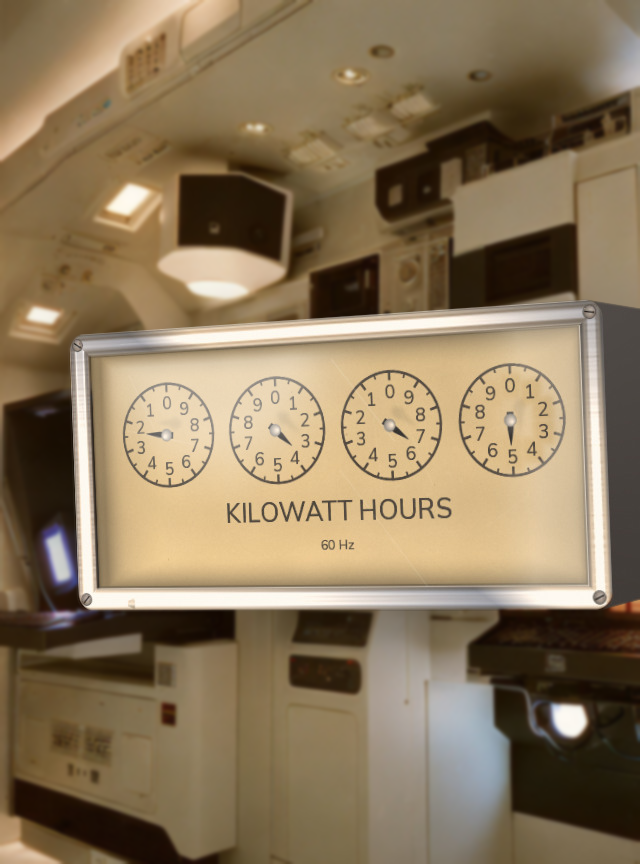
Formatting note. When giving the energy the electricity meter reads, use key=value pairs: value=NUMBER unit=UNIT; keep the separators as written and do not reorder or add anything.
value=2365 unit=kWh
